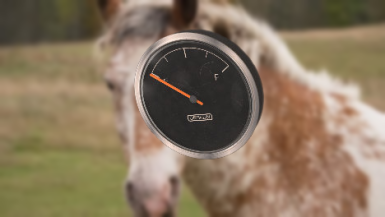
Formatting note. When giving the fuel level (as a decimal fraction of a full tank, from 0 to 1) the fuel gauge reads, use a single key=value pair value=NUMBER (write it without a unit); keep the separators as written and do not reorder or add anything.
value=0
